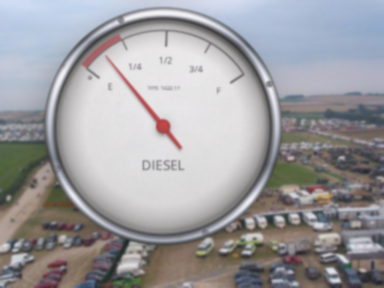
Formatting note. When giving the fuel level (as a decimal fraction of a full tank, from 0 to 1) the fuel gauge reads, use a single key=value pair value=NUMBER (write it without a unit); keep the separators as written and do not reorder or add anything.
value=0.125
